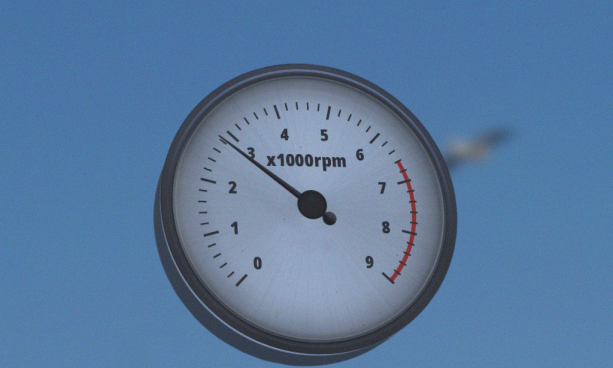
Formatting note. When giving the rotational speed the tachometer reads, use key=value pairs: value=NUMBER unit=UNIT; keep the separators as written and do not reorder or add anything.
value=2800 unit=rpm
